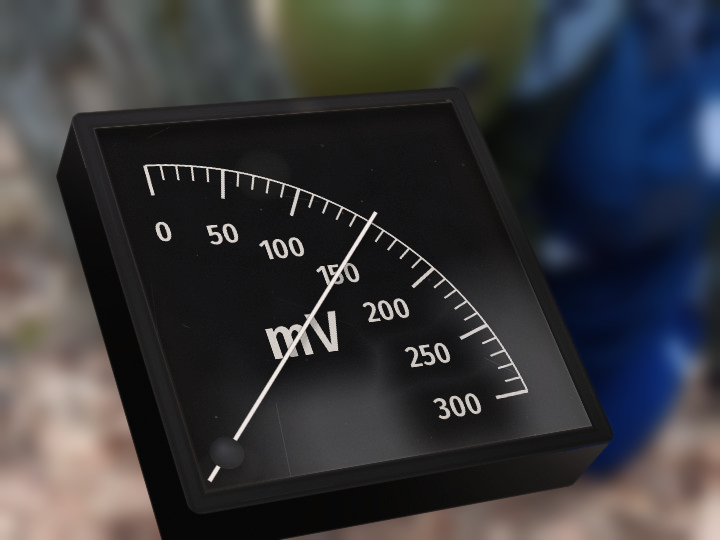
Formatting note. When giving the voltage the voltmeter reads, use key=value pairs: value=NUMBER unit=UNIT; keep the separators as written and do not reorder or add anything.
value=150 unit=mV
